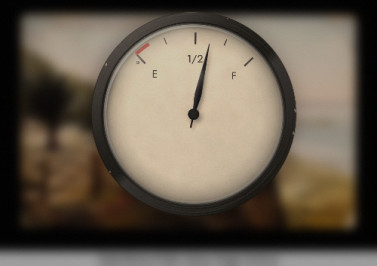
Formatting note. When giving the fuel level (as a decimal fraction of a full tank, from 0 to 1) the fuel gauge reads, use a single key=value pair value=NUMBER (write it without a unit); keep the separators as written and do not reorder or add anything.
value=0.625
